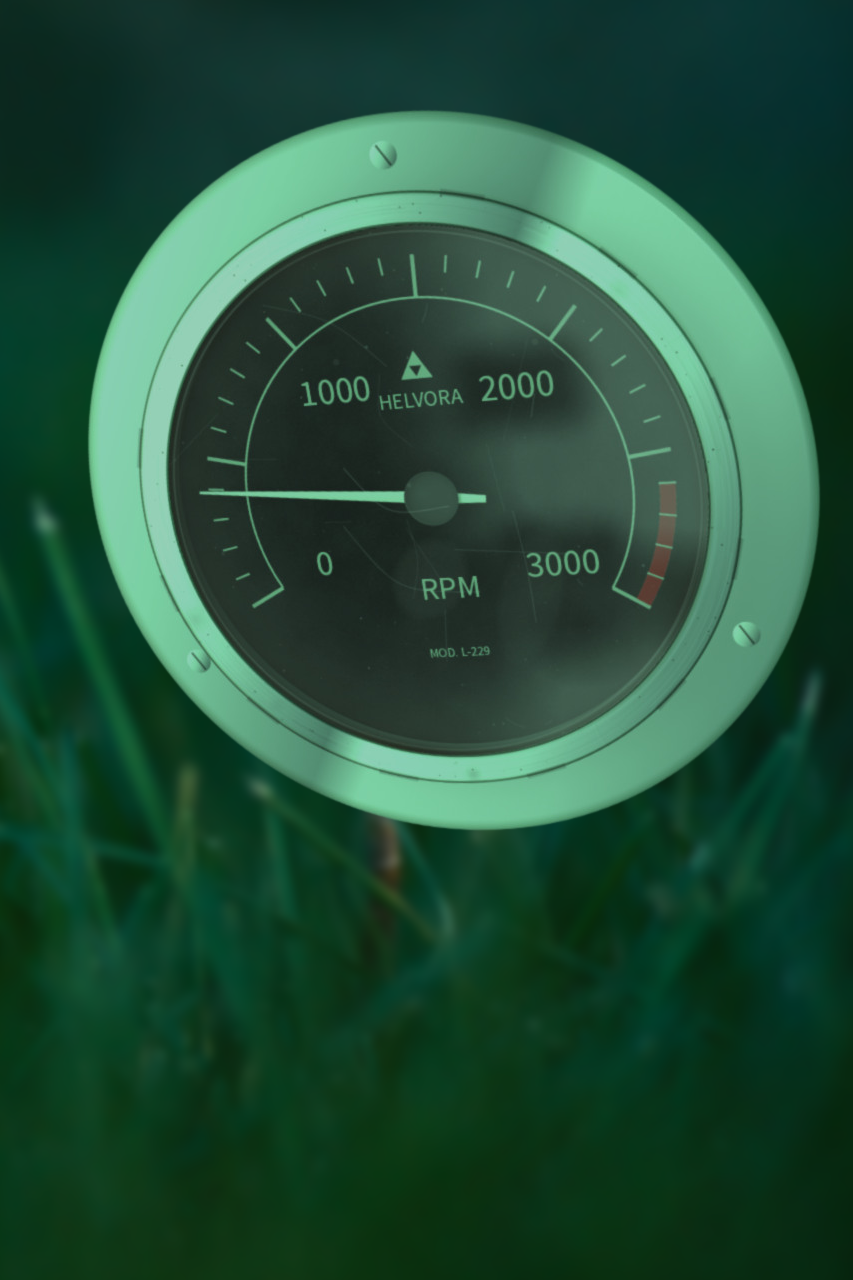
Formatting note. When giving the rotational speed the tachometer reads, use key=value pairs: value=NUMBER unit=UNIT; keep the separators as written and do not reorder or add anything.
value=400 unit=rpm
